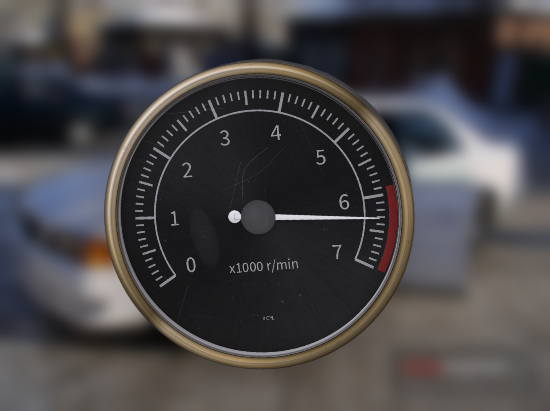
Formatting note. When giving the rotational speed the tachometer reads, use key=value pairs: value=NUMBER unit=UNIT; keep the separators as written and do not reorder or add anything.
value=6300 unit=rpm
